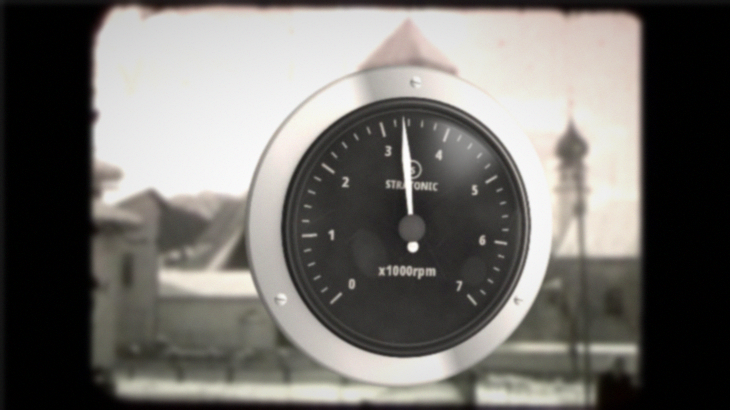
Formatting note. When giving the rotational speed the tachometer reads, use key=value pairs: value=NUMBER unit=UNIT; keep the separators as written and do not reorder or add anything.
value=3300 unit=rpm
